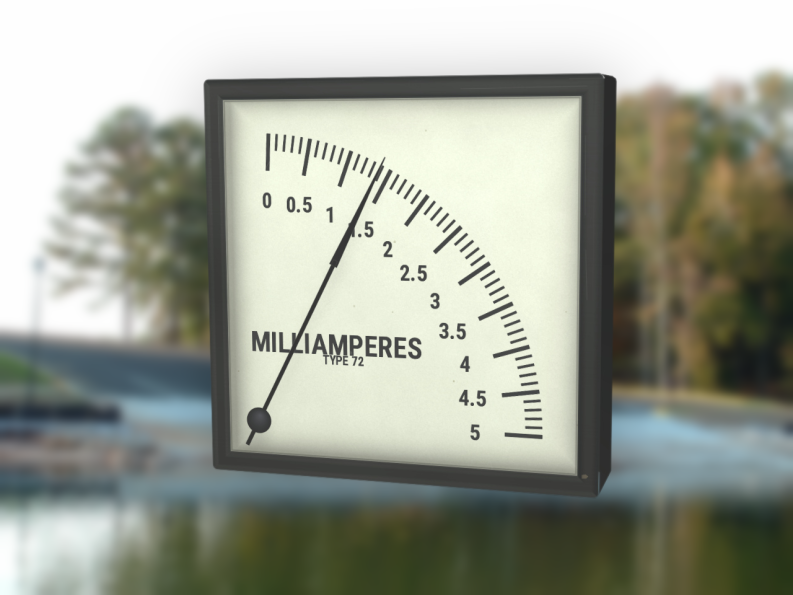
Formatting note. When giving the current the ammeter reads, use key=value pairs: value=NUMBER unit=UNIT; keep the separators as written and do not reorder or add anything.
value=1.4 unit=mA
